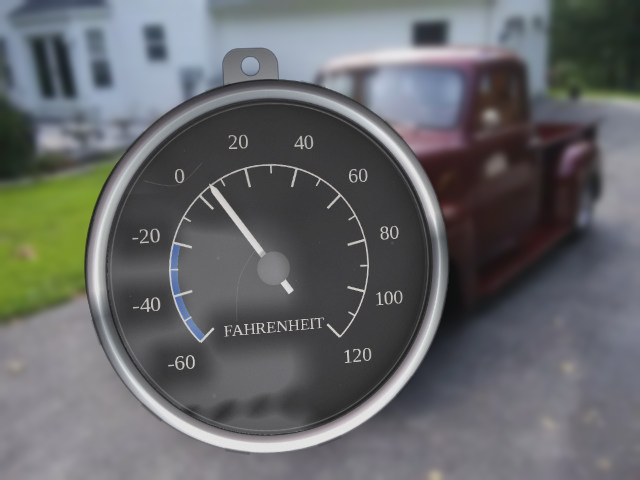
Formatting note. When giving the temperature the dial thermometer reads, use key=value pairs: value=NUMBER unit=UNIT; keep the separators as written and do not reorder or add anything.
value=5 unit=°F
